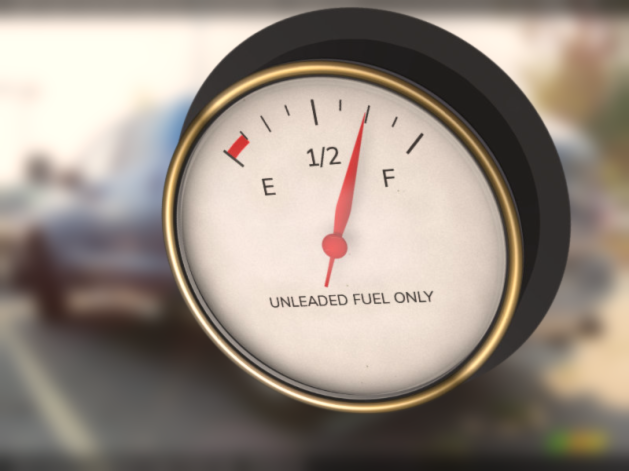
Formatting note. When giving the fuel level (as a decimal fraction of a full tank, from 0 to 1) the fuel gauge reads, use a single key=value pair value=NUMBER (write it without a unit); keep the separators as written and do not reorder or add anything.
value=0.75
